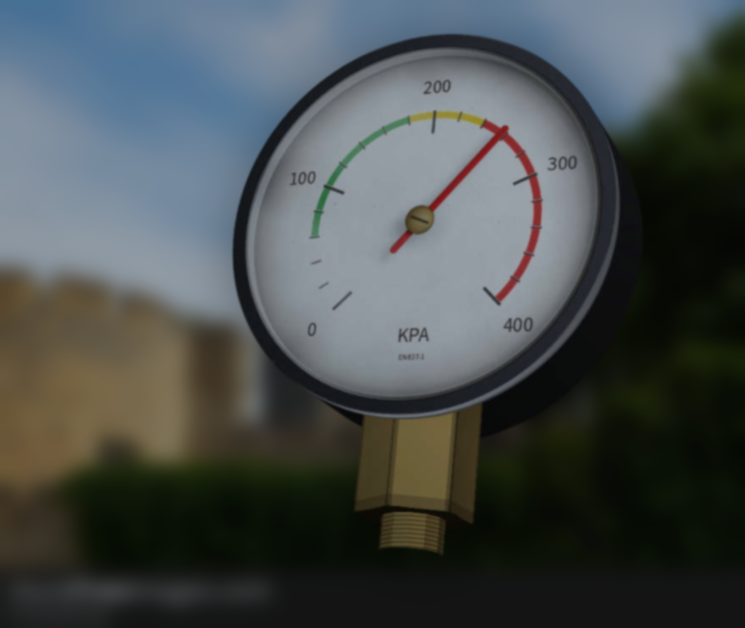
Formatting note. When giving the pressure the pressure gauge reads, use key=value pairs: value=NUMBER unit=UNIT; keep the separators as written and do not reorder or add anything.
value=260 unit=kPa
